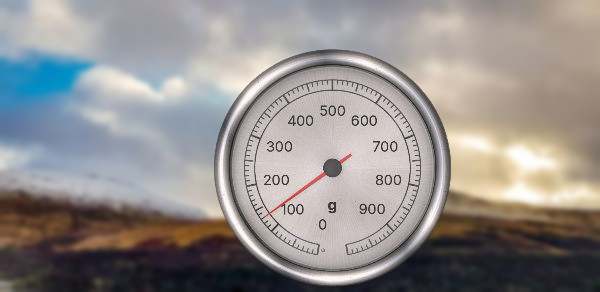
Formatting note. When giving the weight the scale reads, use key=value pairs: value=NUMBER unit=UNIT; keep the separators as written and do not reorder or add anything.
value=130 unit=g
